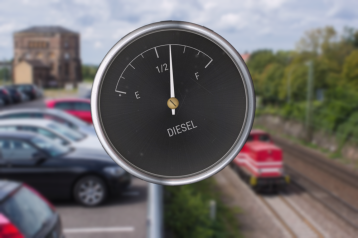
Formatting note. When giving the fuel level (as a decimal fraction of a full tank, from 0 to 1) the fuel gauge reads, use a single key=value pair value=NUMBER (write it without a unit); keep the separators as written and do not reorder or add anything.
value=0.625
